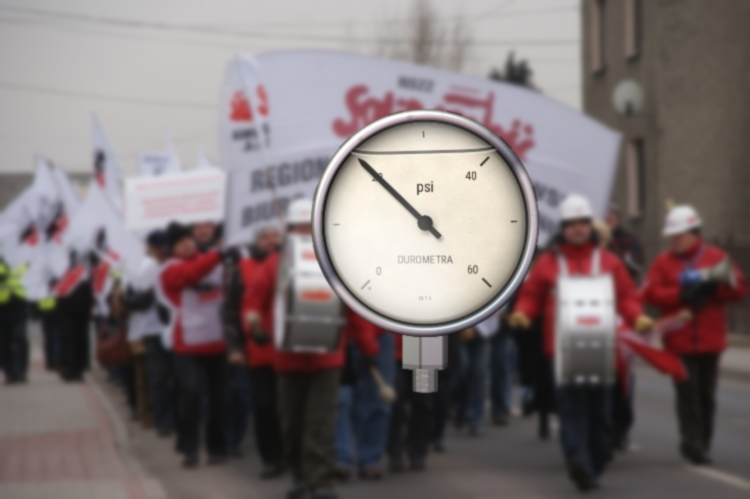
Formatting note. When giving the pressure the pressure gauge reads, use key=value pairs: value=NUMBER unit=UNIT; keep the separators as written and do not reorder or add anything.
value=20 unit=psi
